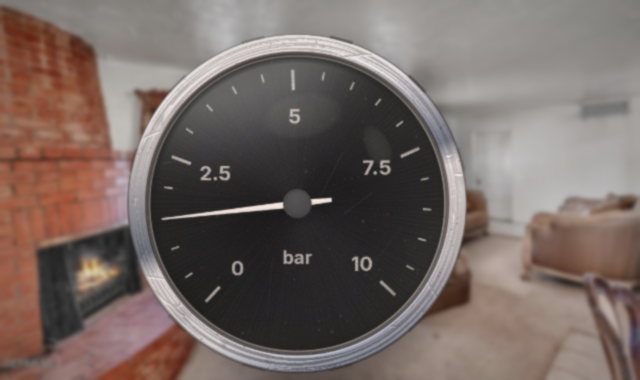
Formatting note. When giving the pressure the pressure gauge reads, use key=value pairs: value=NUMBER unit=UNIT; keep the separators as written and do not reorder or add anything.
value=1.5 unit=bar
